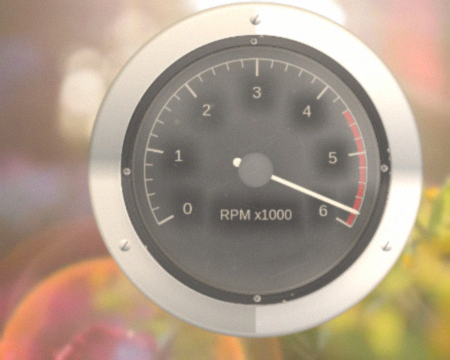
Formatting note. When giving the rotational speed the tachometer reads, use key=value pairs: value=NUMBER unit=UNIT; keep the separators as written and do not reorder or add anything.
value=5800 unit=rpm
